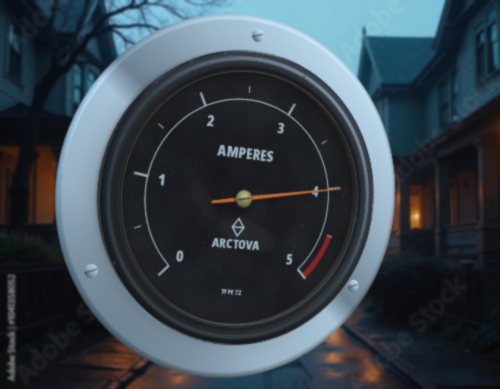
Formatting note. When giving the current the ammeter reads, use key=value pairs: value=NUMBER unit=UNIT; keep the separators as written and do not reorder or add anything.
value=4 unit=A
